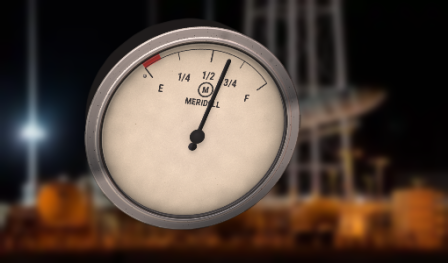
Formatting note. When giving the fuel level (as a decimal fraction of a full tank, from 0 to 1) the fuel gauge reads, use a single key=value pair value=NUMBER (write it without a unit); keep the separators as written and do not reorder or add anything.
value=0.625
